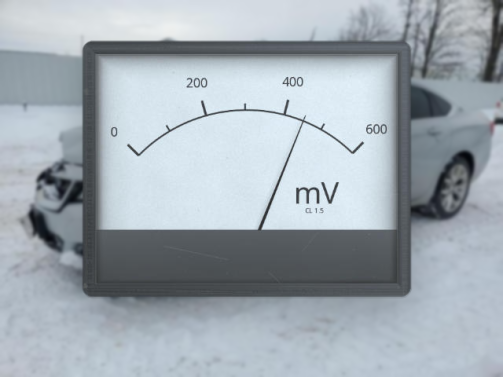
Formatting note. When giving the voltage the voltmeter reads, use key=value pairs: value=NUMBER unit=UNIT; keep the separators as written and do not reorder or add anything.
value=450 unit=mV
